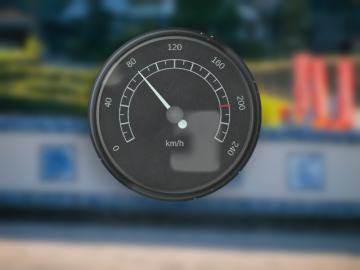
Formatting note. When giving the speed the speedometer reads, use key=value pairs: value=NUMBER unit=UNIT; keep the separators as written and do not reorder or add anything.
value=80 unit=km/h
